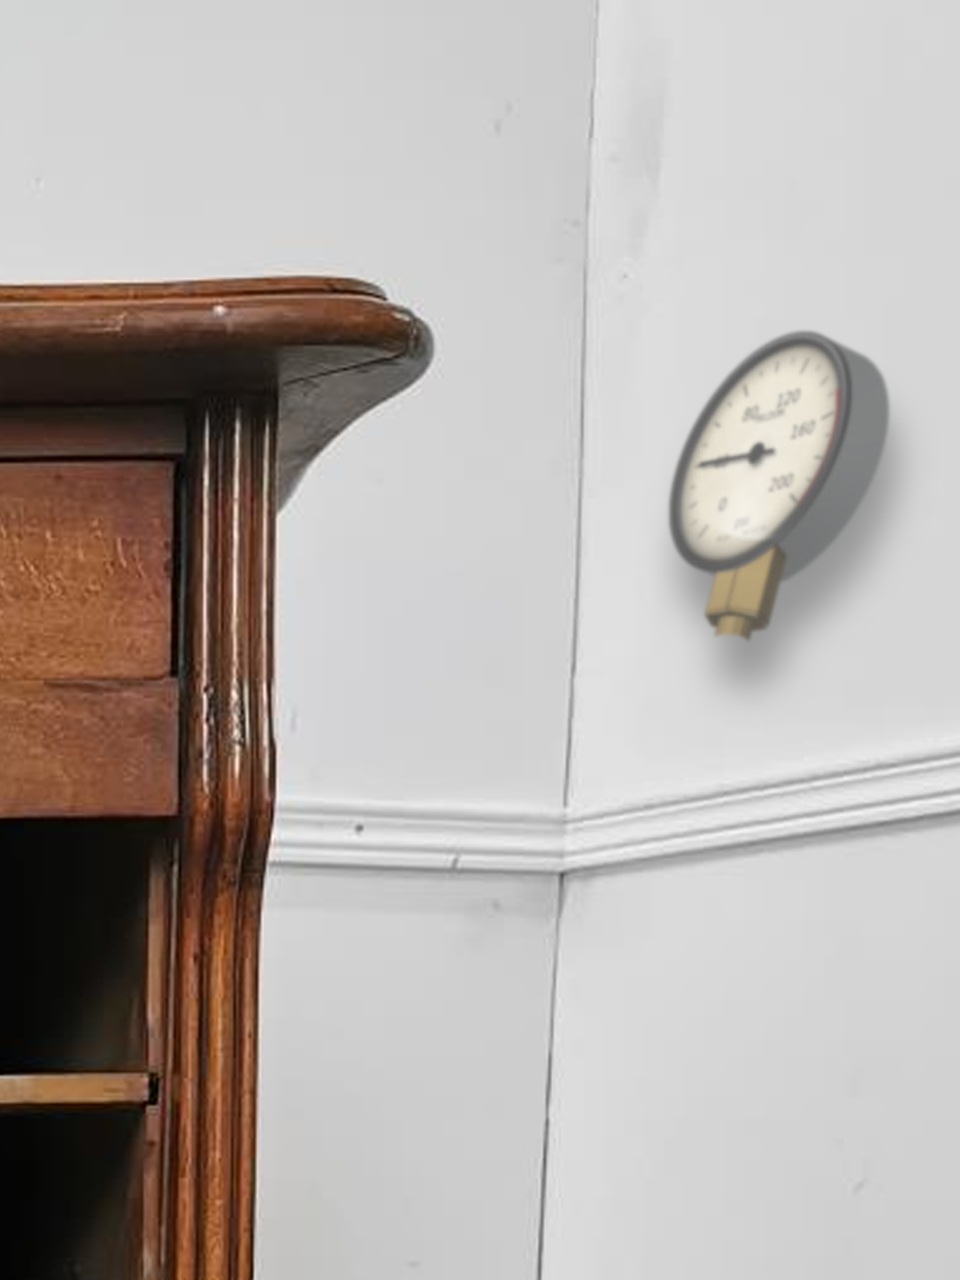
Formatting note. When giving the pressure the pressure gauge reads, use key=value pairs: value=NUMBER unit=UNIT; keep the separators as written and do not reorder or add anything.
value=40 unit=psi
